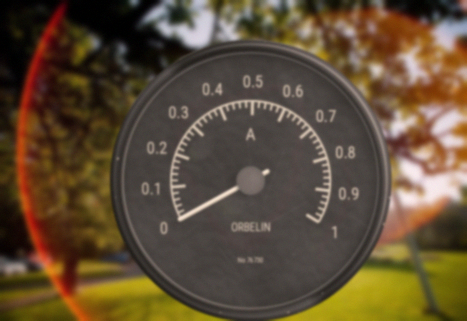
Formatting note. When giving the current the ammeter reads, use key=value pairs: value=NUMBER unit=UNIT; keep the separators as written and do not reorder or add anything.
value=0 unit=A
